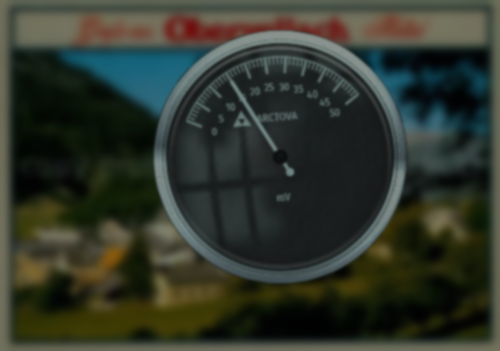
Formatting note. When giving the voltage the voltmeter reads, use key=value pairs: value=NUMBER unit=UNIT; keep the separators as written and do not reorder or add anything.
value=15 unit=mV
